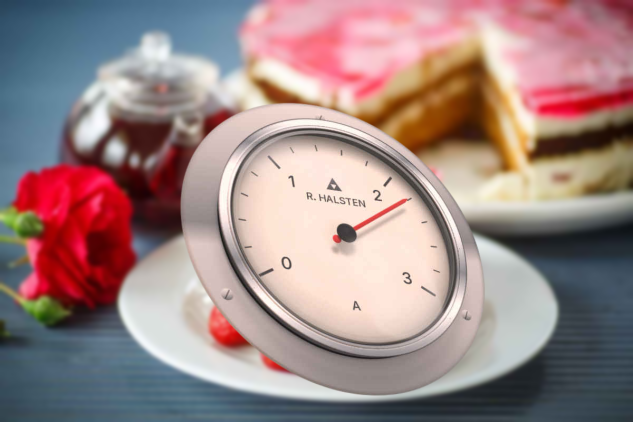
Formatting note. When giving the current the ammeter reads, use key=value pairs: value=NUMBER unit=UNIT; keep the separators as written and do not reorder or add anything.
value=2.2 unit=A
